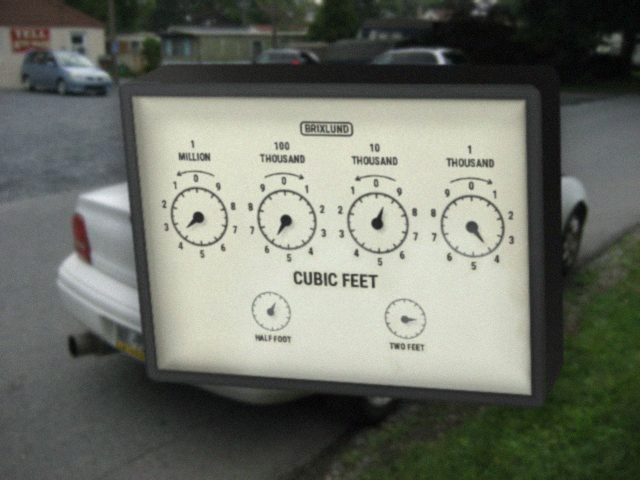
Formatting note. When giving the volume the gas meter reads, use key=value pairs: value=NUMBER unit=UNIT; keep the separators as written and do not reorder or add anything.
value=359400 unit=ft³
